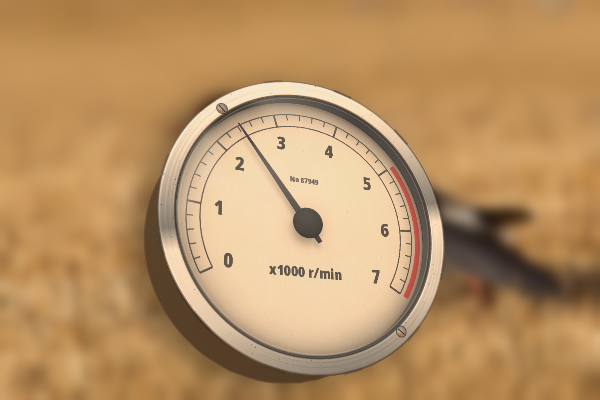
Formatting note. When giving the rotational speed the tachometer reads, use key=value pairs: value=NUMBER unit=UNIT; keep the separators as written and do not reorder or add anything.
value=2400 unit=rpm
